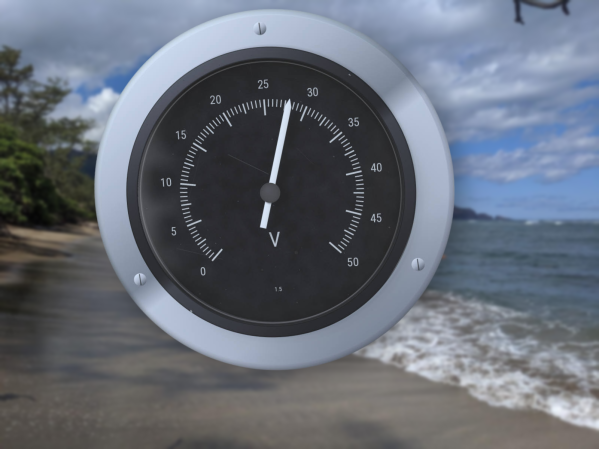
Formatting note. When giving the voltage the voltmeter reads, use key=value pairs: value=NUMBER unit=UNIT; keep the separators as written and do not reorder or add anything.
value=28 unit=V
